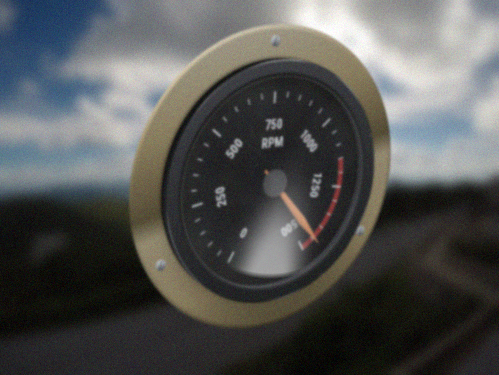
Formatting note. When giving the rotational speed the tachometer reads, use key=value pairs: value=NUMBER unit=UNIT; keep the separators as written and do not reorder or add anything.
value=1450 unit=rpm
